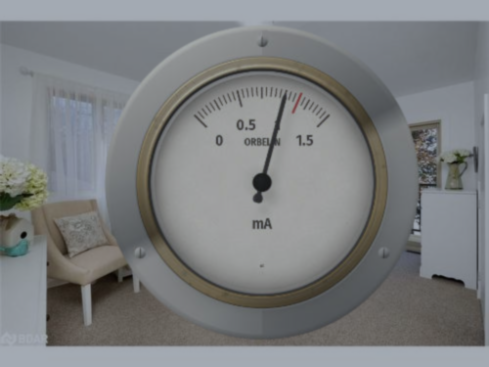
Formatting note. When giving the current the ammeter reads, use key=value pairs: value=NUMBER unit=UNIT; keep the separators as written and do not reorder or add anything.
value=1 unit=mA
